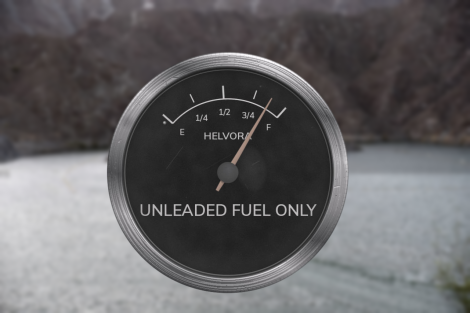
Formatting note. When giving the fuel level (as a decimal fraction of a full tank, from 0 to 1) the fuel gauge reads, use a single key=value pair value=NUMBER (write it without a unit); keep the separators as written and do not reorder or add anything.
value=0.875
